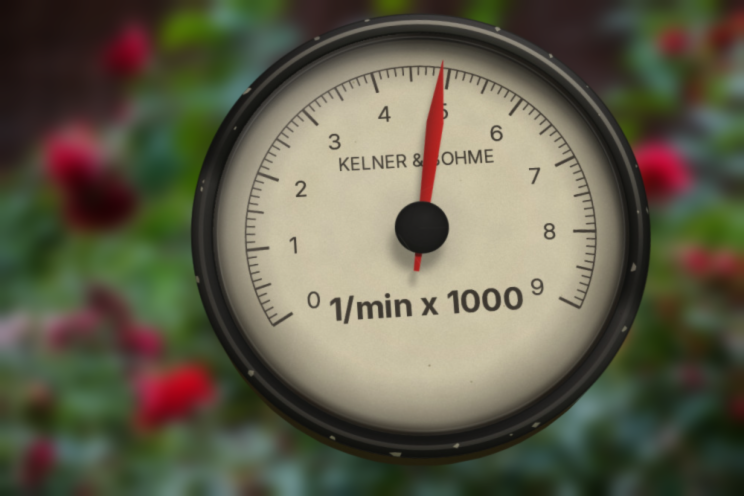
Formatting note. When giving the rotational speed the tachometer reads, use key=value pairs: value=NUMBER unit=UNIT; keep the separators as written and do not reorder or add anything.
value=4900 unit=rpm
